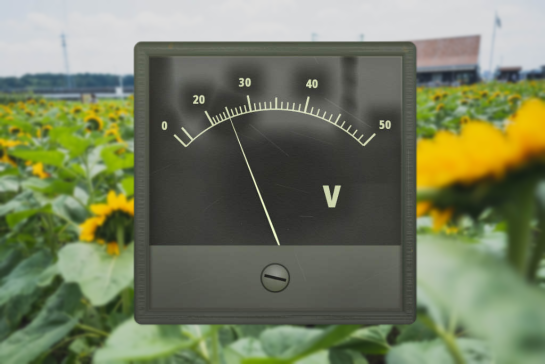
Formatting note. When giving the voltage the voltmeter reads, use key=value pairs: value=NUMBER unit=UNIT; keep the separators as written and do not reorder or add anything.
value=25 unit=V
